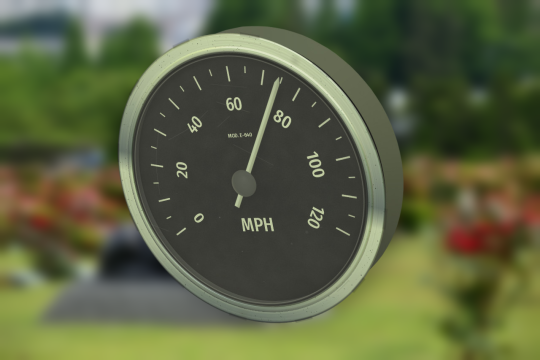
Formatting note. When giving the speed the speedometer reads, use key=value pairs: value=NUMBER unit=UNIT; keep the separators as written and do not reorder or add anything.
value=75 unit=mph
